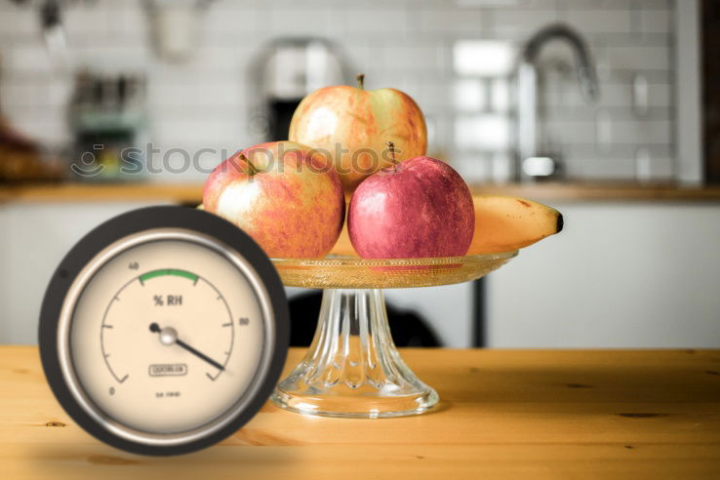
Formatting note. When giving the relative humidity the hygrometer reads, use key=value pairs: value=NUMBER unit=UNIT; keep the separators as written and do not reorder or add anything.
value=95 unit=%
